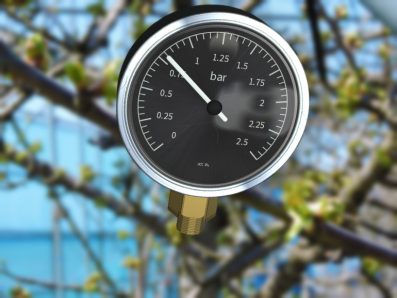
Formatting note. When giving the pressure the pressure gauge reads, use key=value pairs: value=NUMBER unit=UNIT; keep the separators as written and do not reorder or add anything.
value=0.8 unit=bar
